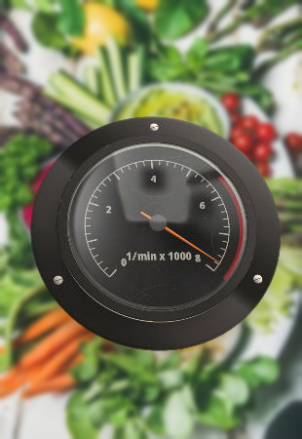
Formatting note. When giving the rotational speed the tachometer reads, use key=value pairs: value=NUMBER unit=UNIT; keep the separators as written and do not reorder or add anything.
value=7800 unit=rpm
